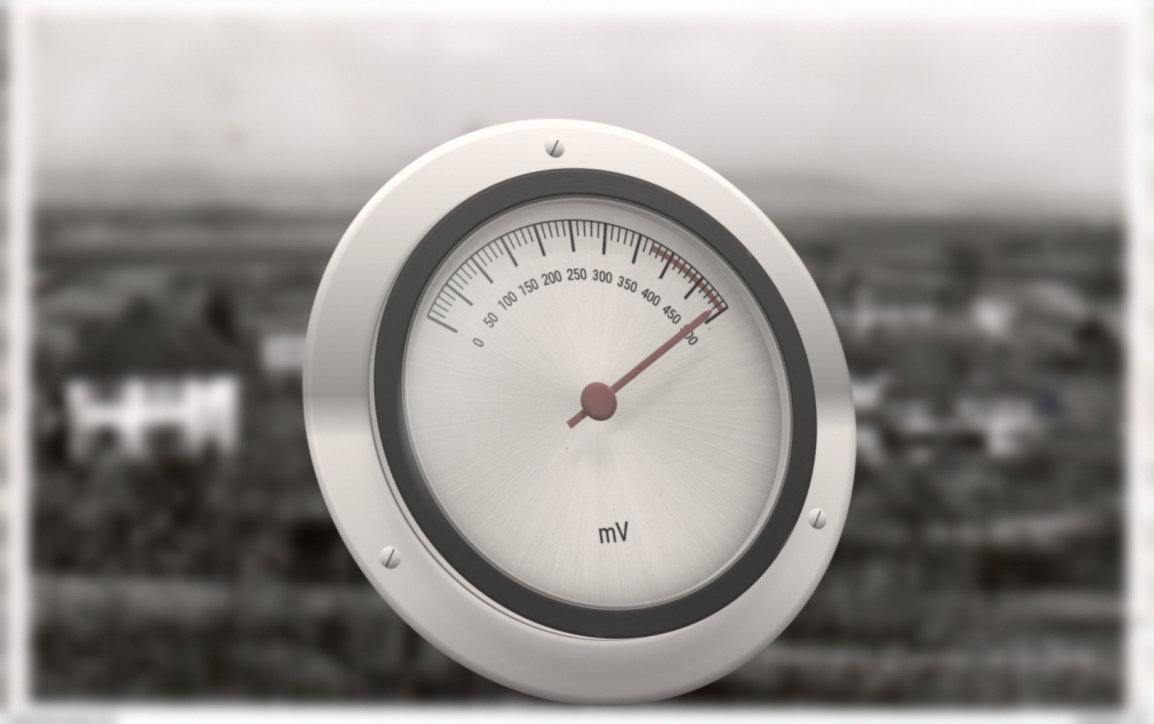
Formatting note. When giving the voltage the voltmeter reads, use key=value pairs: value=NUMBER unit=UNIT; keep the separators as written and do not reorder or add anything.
value=490 unit=mV
